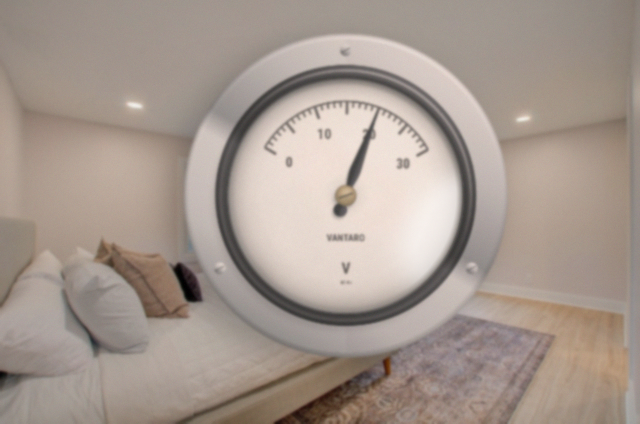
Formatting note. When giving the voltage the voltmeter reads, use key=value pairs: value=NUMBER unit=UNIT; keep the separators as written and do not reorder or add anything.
value=20 unit=V
